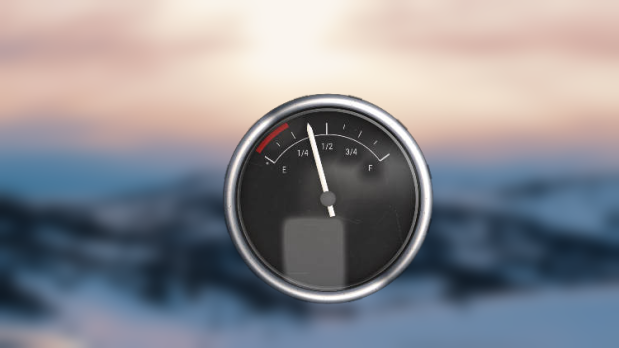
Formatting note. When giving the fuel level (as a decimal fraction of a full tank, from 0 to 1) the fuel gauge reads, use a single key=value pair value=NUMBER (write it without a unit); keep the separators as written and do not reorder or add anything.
value=0.375
